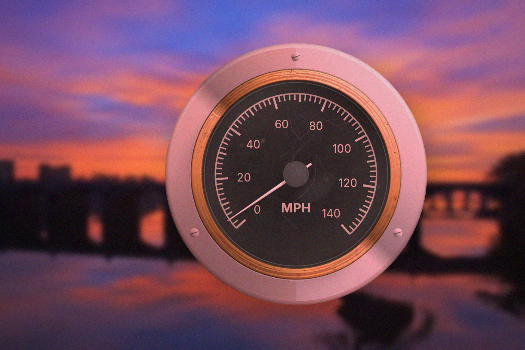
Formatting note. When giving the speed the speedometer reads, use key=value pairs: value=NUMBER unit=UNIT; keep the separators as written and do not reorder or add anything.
value=4 unit=mph
